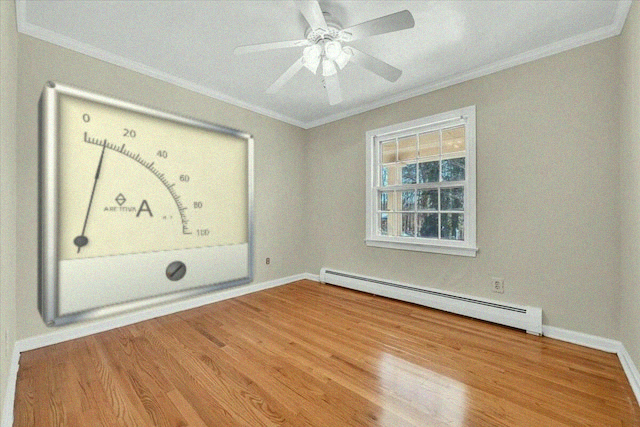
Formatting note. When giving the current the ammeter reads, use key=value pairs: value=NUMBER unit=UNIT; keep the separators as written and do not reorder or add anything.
value=10 unit=A
